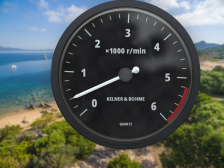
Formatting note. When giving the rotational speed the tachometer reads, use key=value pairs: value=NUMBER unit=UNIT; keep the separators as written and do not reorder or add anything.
value=400 unit=rpm
